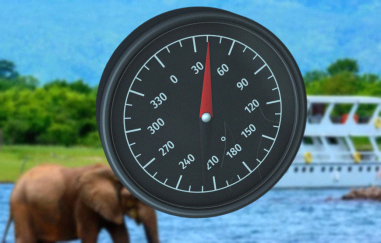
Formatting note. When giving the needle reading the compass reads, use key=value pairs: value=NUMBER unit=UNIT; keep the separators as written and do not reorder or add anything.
value=40 unit=°
